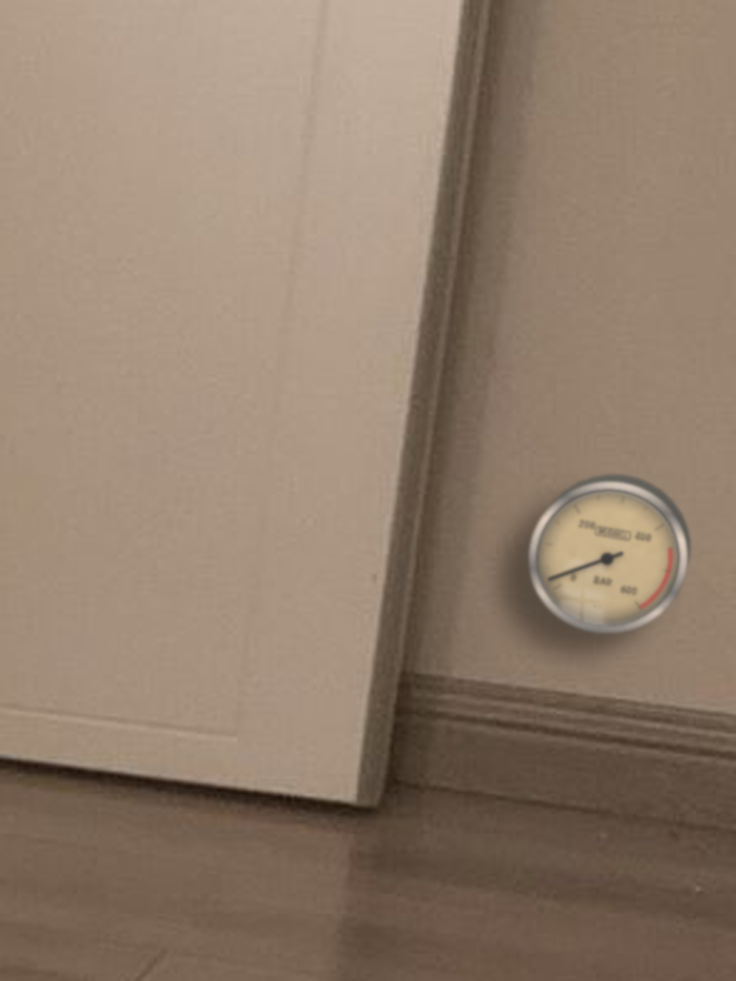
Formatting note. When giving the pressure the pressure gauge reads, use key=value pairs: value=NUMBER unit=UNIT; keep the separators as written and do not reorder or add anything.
value=25 unit=bar
